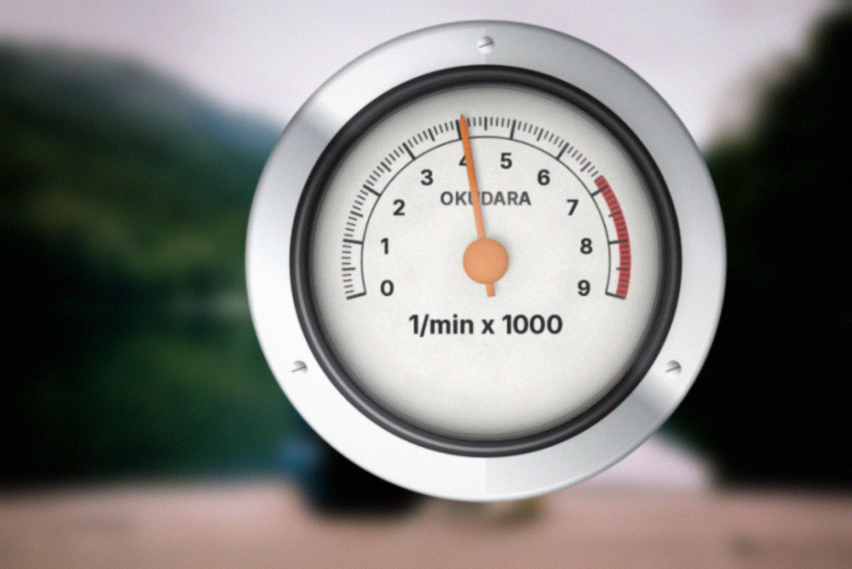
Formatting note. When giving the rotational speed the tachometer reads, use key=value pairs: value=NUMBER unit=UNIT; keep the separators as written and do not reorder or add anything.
value=4100 unit=rpm
